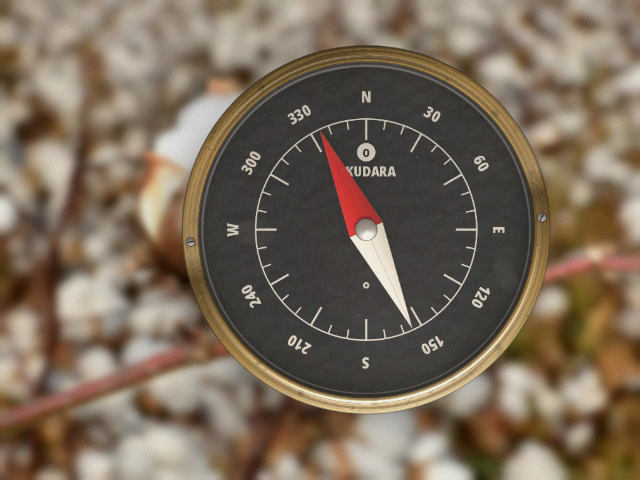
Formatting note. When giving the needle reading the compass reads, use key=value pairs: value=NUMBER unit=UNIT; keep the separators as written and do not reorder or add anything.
value=335 unit=°
